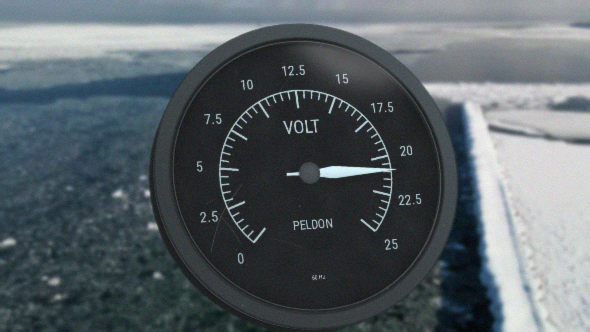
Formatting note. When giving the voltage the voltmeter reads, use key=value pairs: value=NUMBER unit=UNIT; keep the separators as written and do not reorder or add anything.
value=21 unit=V
